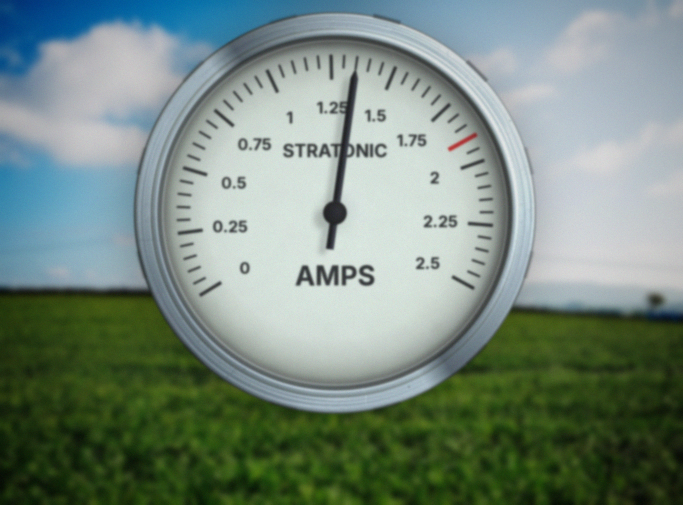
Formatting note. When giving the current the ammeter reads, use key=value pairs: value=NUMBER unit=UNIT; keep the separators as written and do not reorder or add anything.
value=1.35 unit=A
